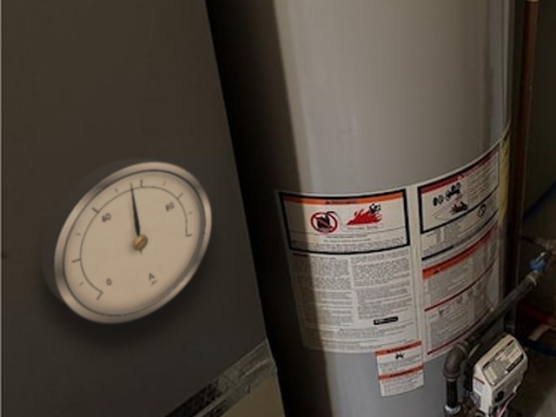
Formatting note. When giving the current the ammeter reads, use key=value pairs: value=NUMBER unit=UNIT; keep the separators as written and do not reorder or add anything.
value=55 unit=A
